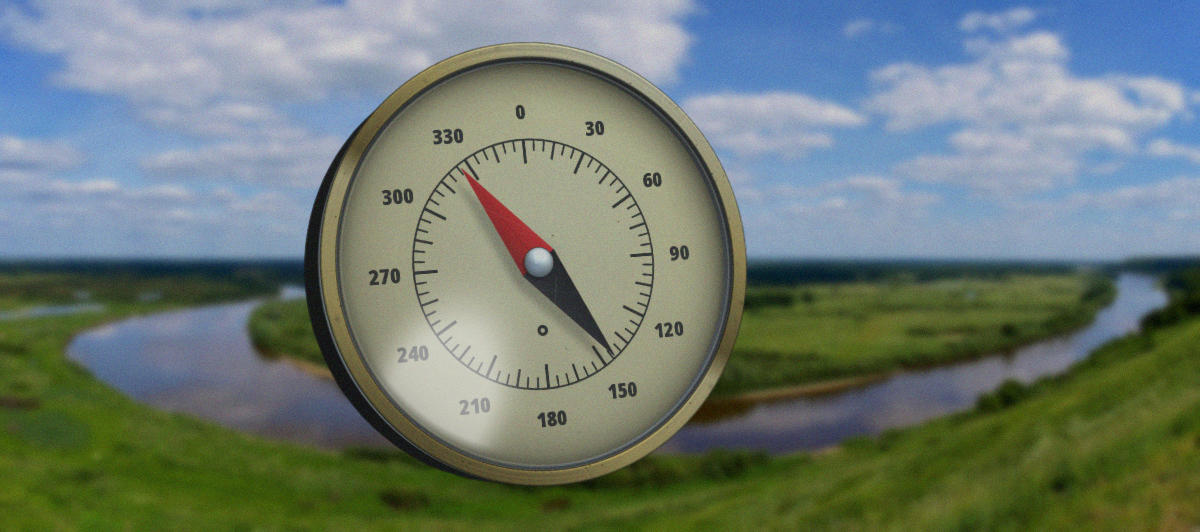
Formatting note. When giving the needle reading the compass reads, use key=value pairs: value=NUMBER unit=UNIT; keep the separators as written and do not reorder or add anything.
value=325 unit=°
